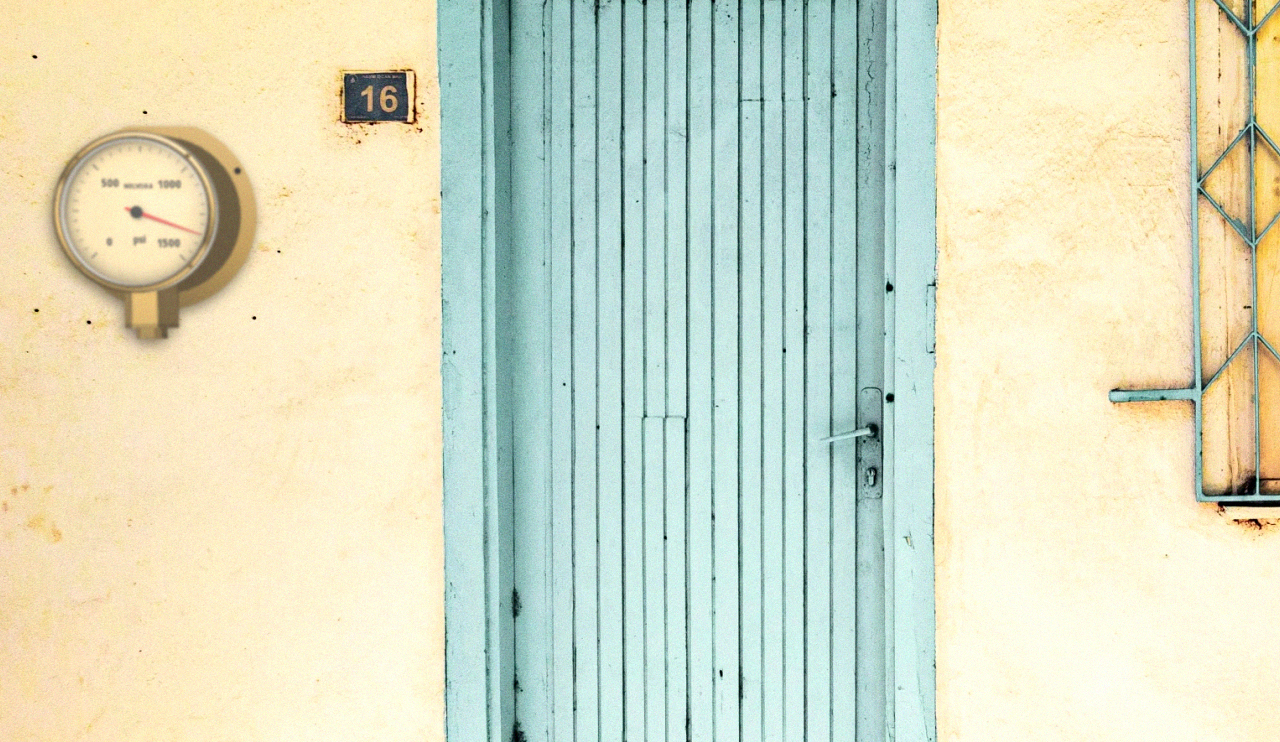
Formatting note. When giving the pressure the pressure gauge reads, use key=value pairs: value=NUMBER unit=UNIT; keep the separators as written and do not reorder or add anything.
value=1350 unit=psi
